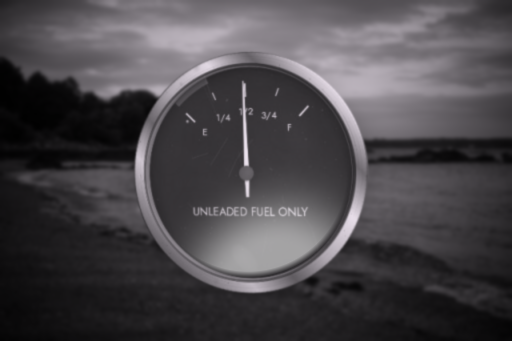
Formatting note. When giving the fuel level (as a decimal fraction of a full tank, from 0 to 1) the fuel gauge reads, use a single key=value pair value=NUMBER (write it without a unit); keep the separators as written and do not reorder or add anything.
value=0.5
